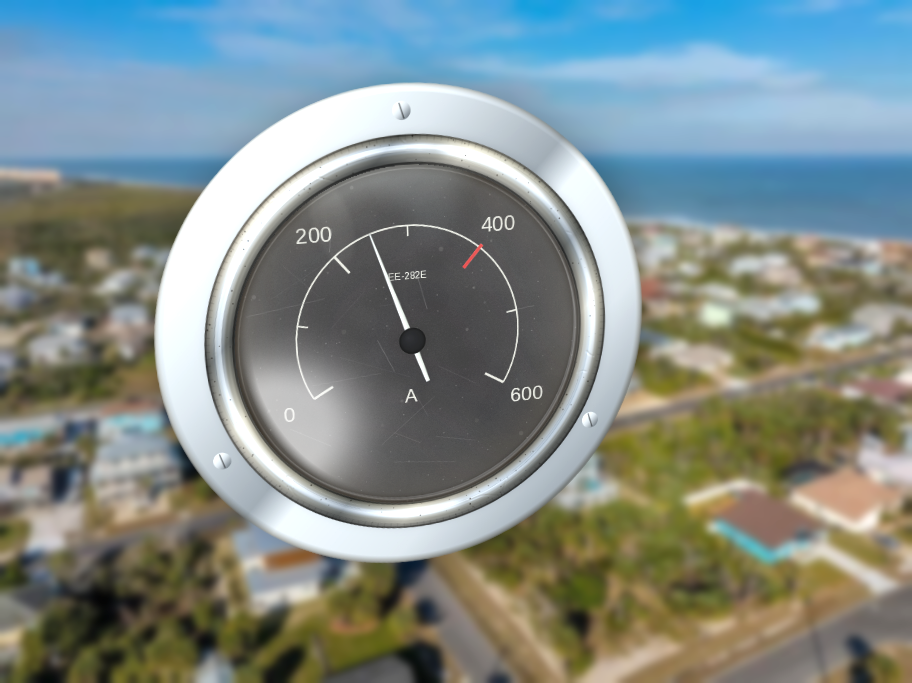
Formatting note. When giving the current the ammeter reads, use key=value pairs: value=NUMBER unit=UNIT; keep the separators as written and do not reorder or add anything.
value=250 unit=A
